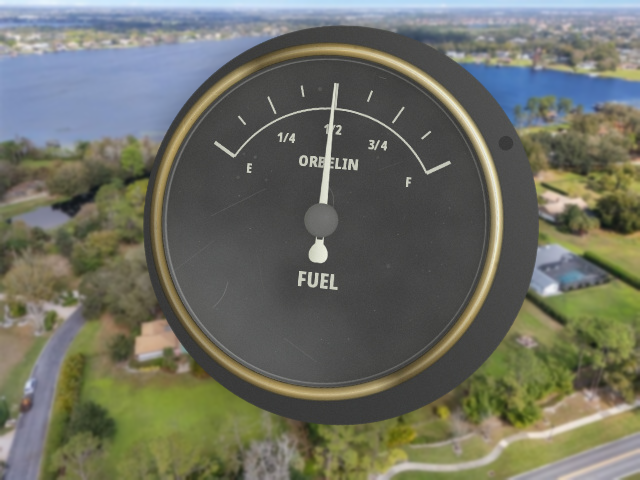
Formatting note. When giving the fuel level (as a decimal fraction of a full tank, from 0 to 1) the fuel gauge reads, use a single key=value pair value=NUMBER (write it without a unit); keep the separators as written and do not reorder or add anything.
value=0.5
